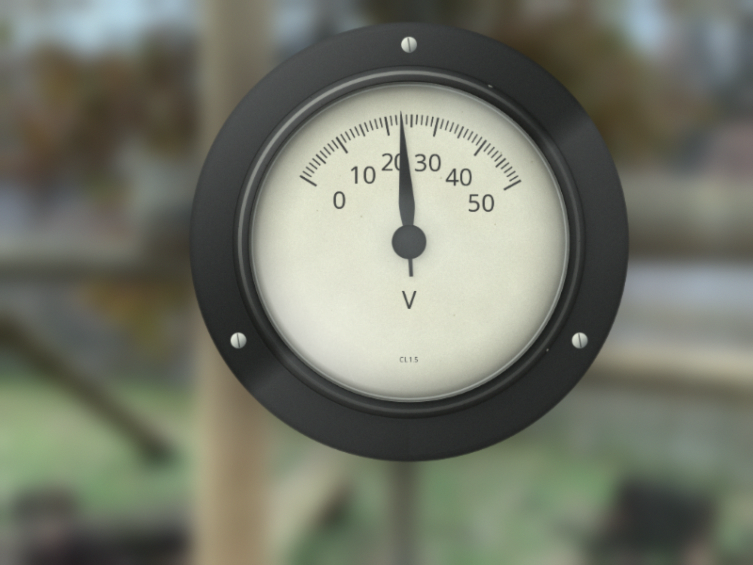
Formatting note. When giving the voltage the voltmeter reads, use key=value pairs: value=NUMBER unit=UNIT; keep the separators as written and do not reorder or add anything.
value=23 unit=V
